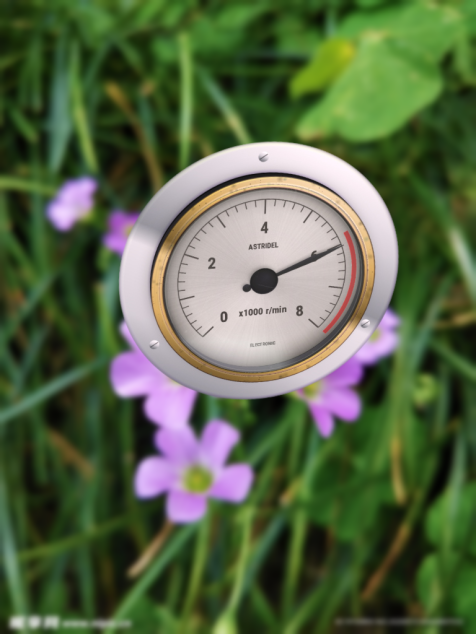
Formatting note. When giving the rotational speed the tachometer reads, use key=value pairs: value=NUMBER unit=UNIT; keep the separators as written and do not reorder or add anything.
value=6000 unit=rpm
